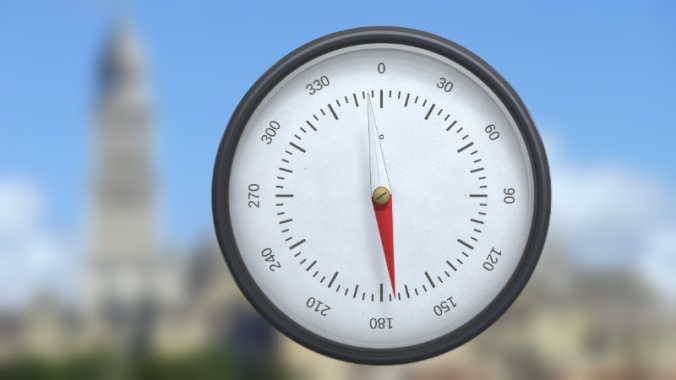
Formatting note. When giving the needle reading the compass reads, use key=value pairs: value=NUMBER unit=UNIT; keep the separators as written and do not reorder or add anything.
value=172.5 unit=°
